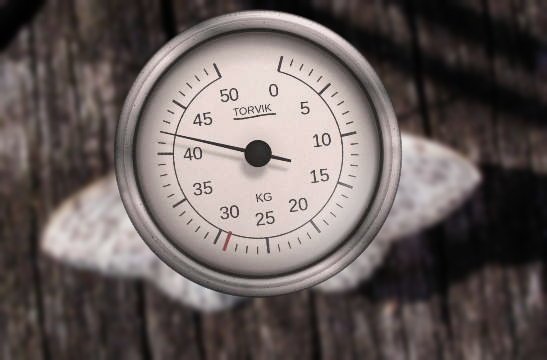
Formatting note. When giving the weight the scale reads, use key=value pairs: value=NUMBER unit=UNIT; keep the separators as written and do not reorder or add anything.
value=42 unit=kg
